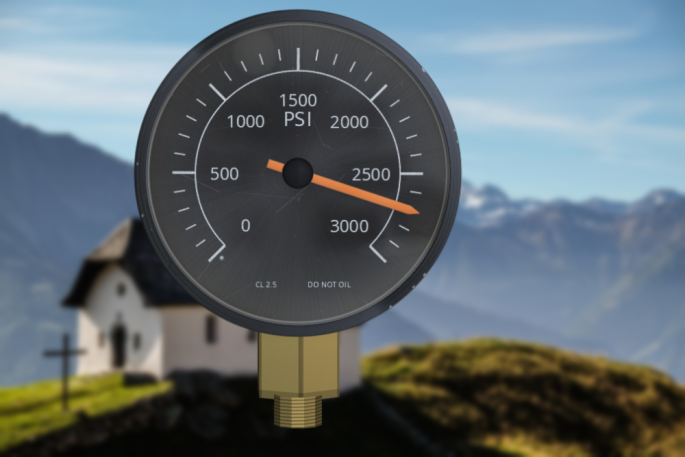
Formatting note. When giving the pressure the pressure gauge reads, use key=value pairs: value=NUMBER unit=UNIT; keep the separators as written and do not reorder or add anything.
value=2700 unit=psi
